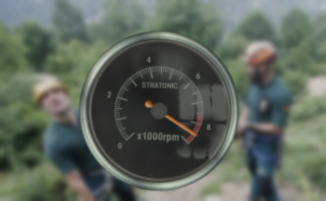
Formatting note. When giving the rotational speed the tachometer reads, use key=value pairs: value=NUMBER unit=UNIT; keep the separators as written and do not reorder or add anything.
value=8500 unit=rpm
